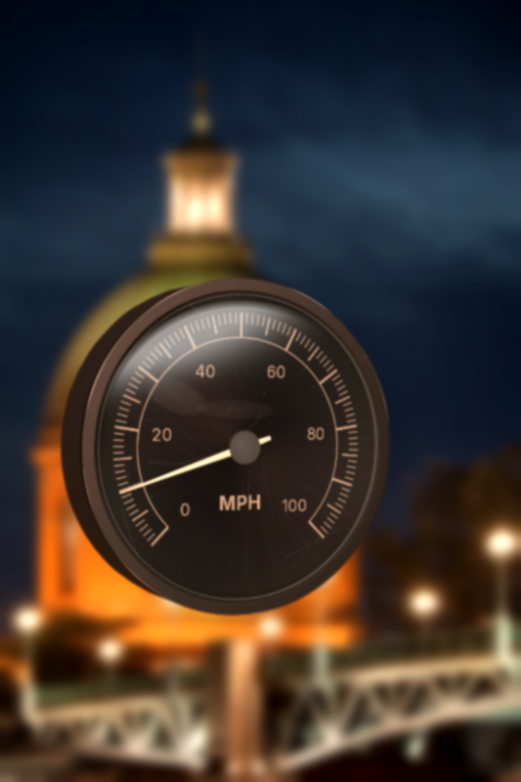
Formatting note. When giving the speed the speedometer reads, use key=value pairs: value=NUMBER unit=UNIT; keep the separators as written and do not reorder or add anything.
value=10 unit=mph
